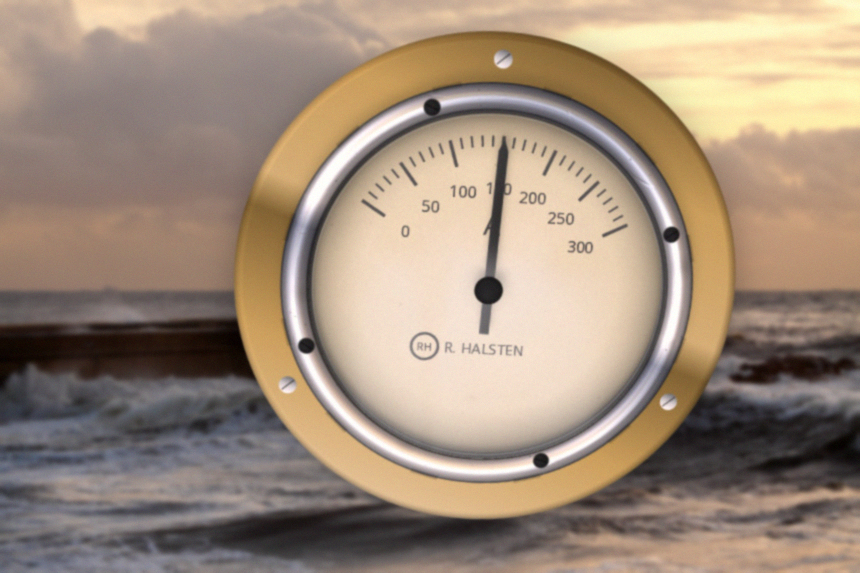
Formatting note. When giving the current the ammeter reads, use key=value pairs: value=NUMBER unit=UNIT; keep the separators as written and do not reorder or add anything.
value=150 unit=A
